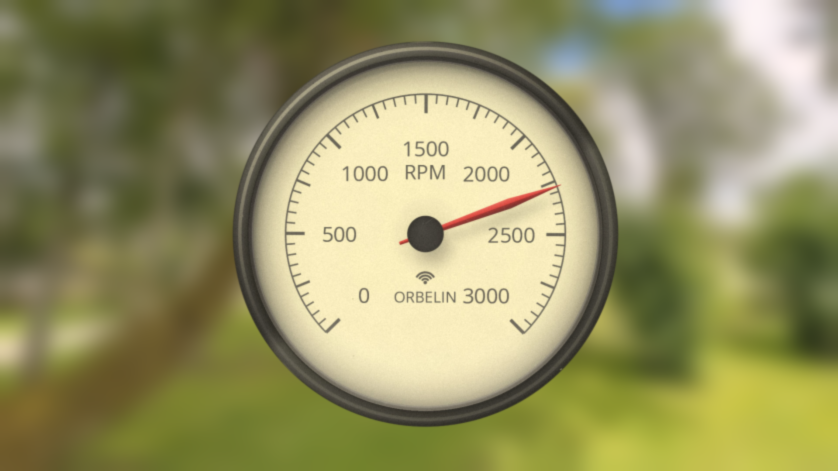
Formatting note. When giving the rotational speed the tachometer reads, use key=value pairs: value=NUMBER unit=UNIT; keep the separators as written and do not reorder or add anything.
value=2275 unit=rpm
